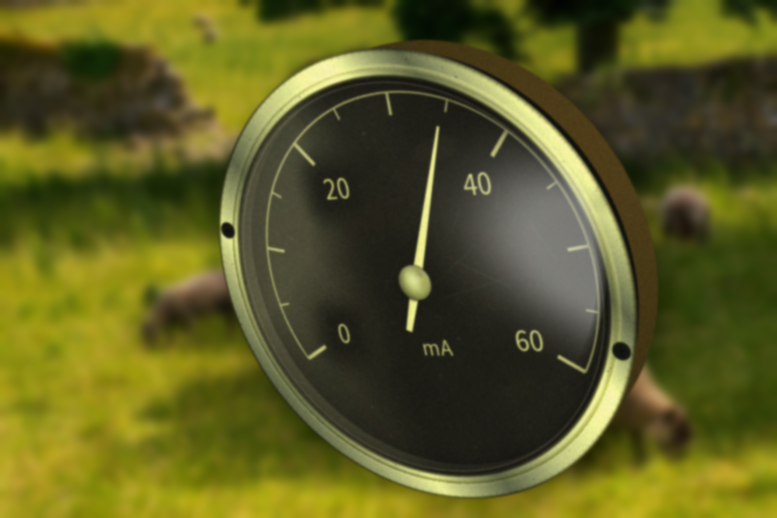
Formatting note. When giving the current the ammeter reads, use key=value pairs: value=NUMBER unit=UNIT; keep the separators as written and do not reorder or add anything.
value=35 unit=mA
